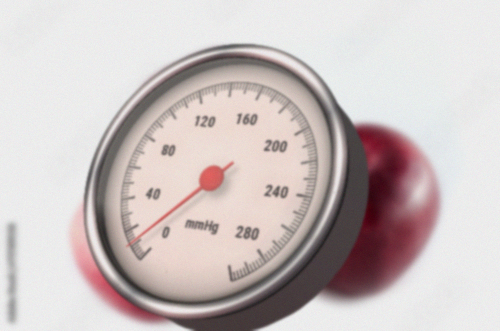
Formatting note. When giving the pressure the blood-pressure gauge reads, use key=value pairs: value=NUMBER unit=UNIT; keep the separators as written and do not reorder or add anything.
value=10 unit=mmHg
